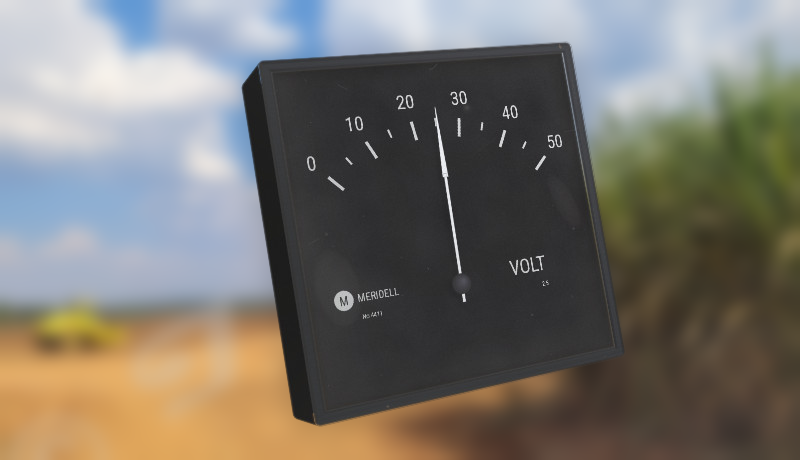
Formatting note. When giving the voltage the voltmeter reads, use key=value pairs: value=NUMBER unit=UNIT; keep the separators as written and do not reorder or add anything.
value=25 unit=V
